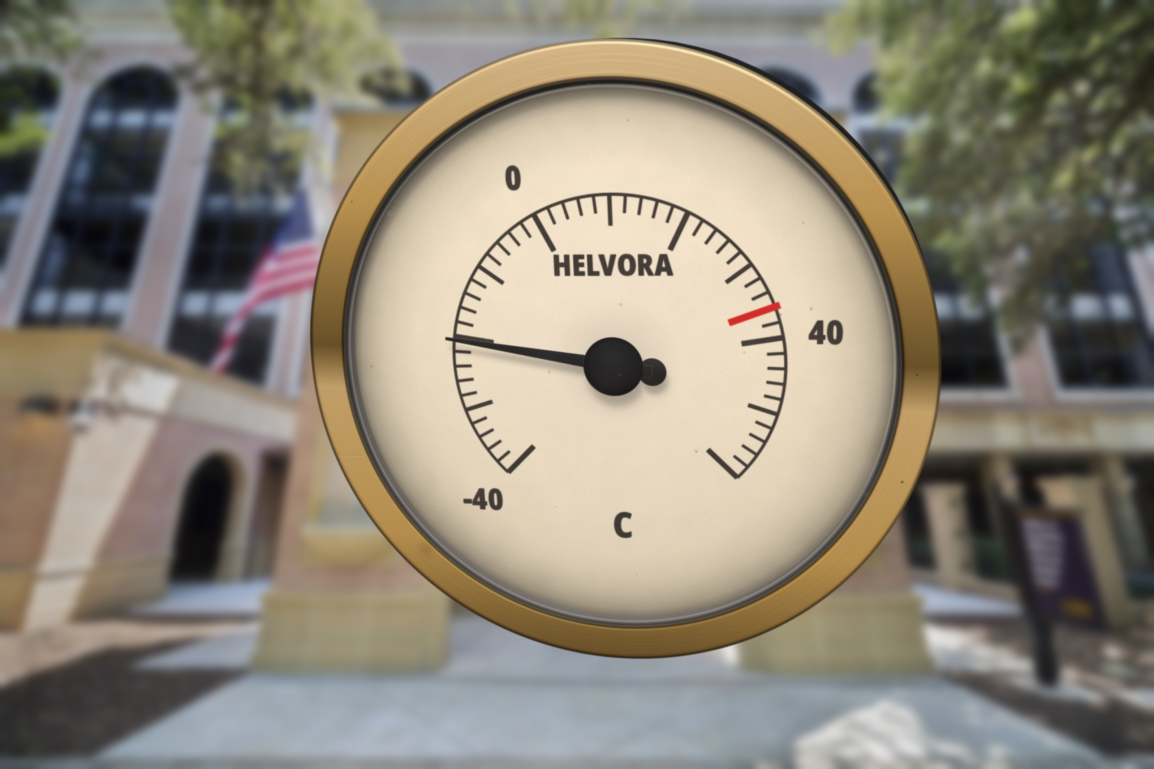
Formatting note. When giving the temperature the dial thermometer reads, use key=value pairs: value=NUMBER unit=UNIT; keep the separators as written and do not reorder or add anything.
value=-20 unit=°C
